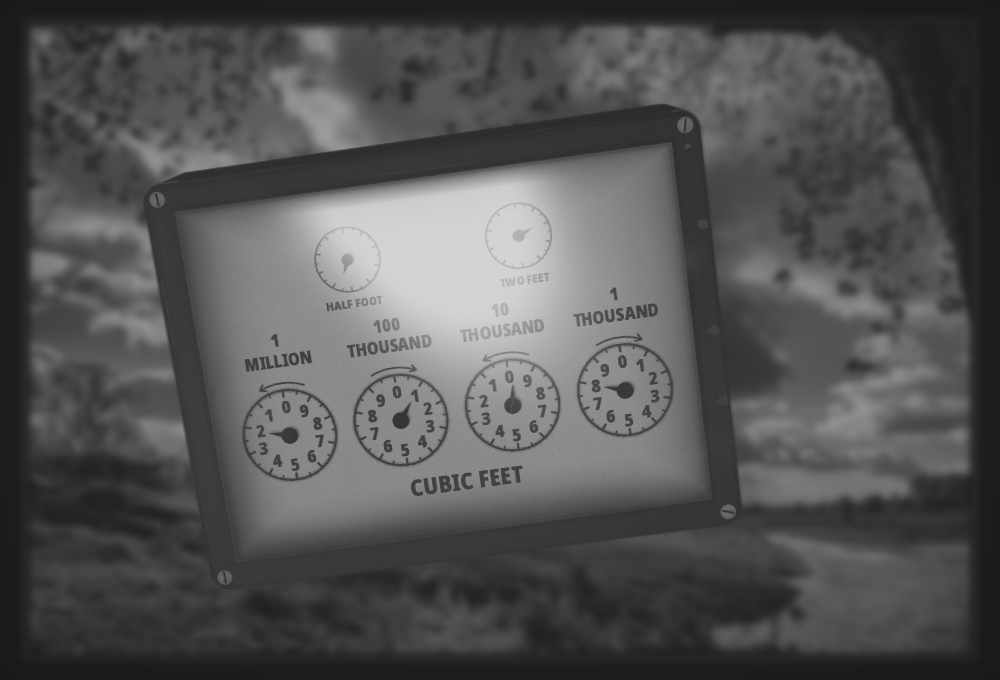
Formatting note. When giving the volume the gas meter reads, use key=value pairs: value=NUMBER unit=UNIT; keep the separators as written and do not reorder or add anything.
value=209800 unit=ft³
